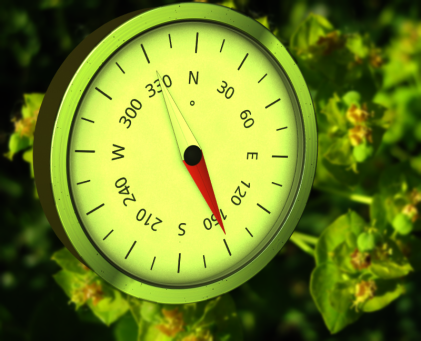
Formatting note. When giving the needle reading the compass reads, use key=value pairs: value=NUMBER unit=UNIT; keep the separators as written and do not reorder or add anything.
value=150 unit=°
